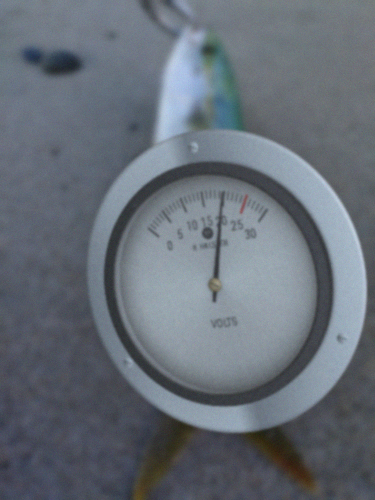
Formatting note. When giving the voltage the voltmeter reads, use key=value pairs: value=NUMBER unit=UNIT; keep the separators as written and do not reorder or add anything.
value=20 unit=V
